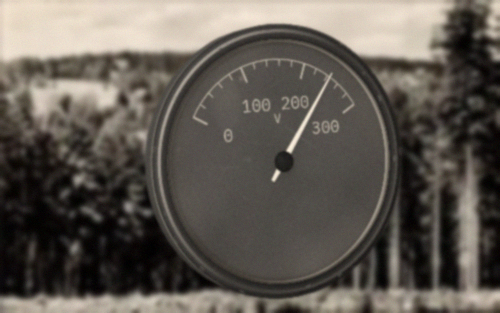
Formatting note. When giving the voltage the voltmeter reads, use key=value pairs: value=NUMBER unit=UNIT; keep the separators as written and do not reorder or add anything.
value=240 unit=V
